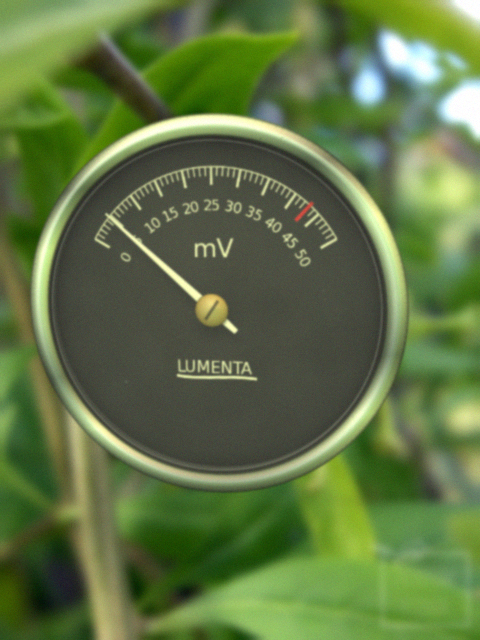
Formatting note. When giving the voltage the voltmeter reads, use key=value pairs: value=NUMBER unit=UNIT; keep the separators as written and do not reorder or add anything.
value=5 unit=mV
